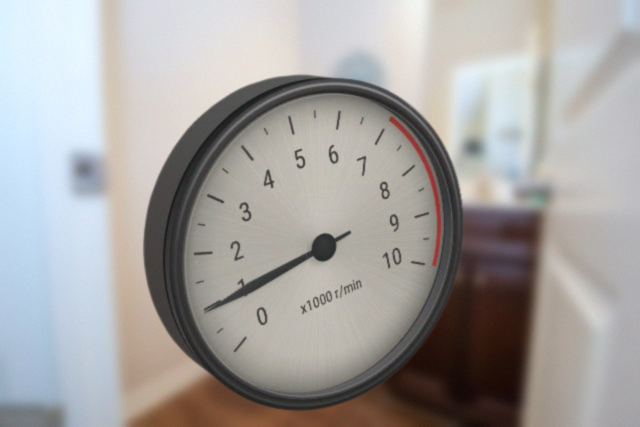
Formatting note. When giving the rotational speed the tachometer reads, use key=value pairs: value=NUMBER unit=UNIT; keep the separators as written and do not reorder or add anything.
value=1000 unit=rpm
